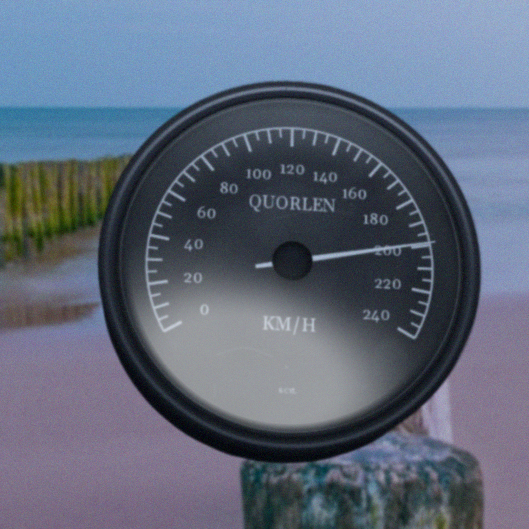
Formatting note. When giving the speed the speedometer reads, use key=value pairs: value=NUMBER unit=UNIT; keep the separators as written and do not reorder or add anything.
value=200 unit=km/h
